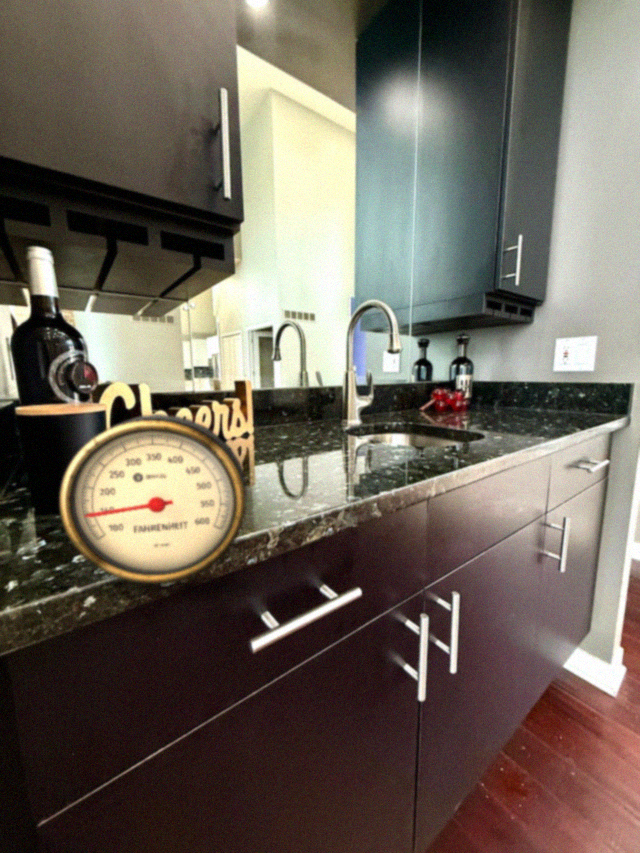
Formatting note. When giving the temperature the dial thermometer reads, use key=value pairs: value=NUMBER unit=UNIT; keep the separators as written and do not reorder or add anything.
value=150 unit=°F
